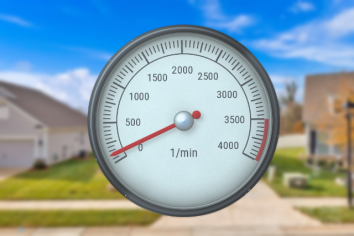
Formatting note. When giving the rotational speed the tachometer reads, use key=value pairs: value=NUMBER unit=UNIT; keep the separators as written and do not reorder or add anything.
value=100 unit=rpm
